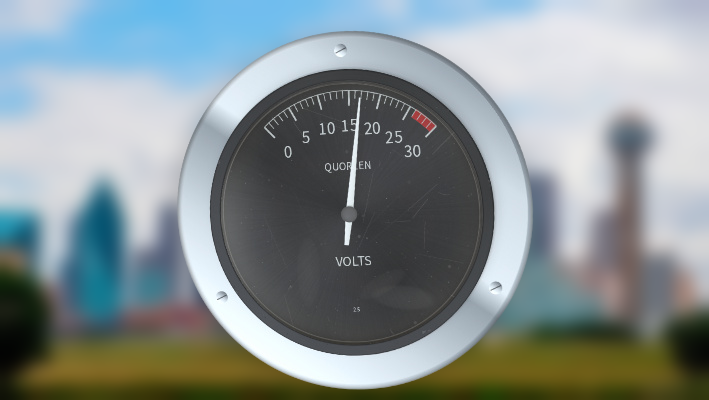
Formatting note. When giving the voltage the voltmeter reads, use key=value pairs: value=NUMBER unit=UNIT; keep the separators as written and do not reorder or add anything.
value=17 unit=V
